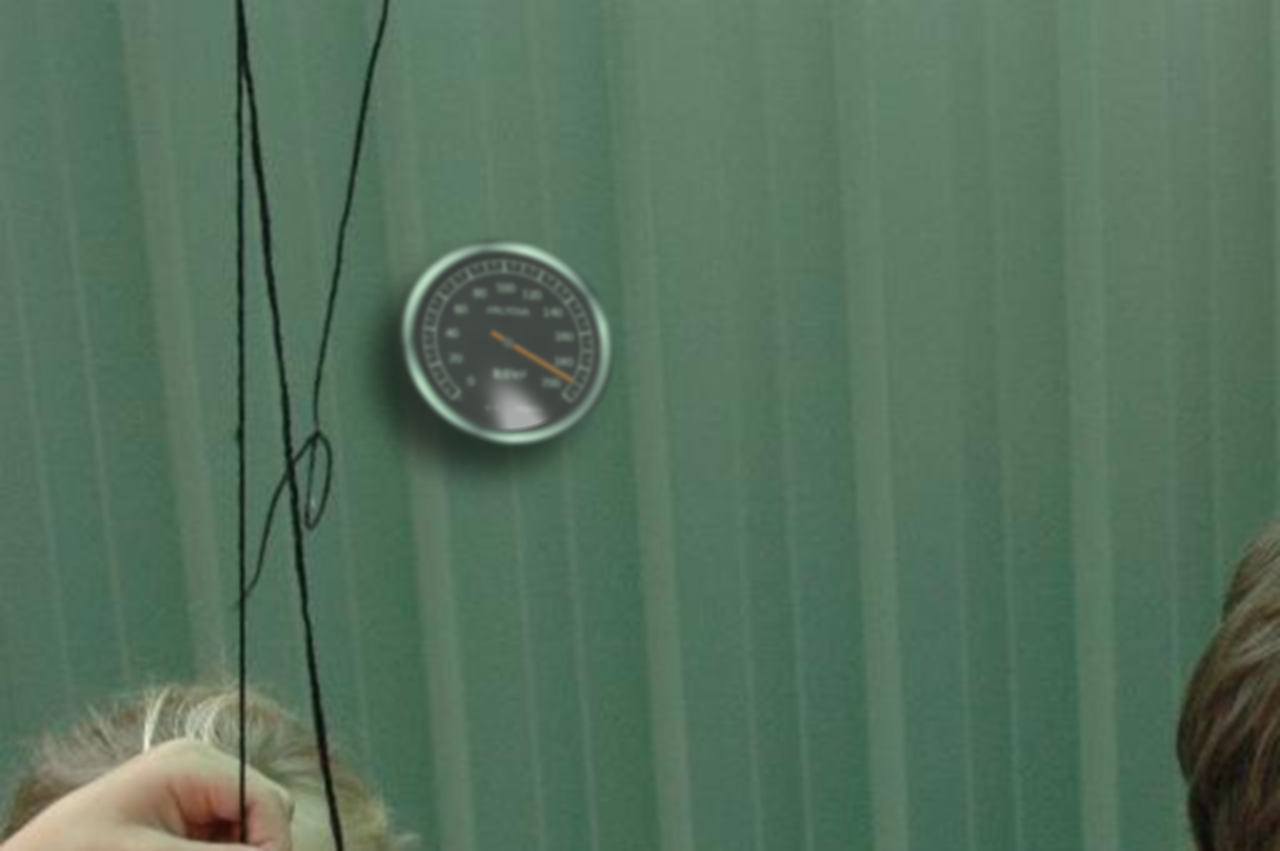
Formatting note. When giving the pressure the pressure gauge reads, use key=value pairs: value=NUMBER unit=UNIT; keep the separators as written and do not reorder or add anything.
value=190 unit=psi
